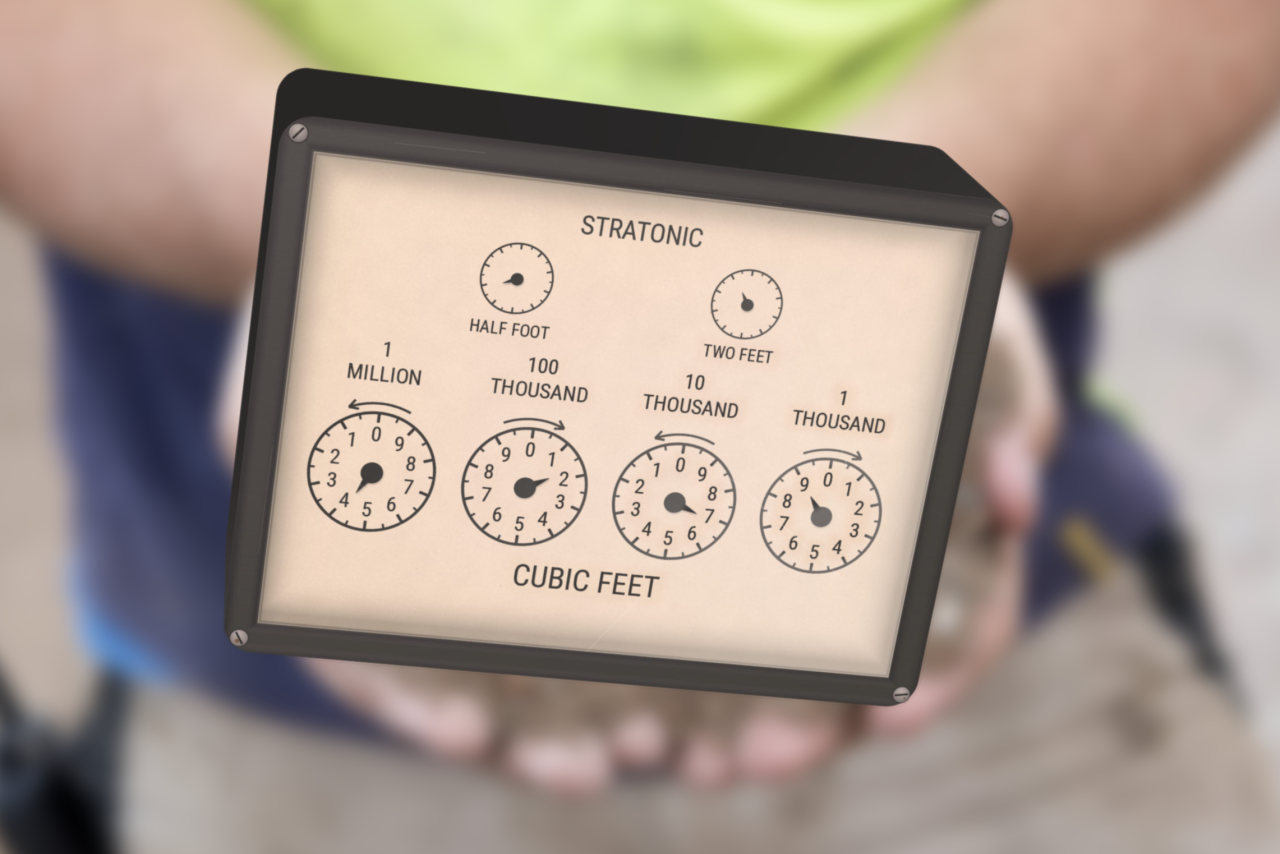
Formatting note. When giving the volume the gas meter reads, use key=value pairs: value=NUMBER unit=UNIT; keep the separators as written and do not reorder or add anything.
value=416900 unit=ft³
